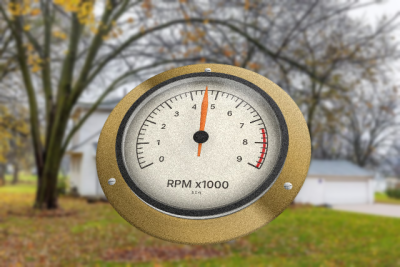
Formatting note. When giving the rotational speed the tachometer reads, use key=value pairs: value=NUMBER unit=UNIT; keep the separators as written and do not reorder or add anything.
value=4600 unit=rpm
